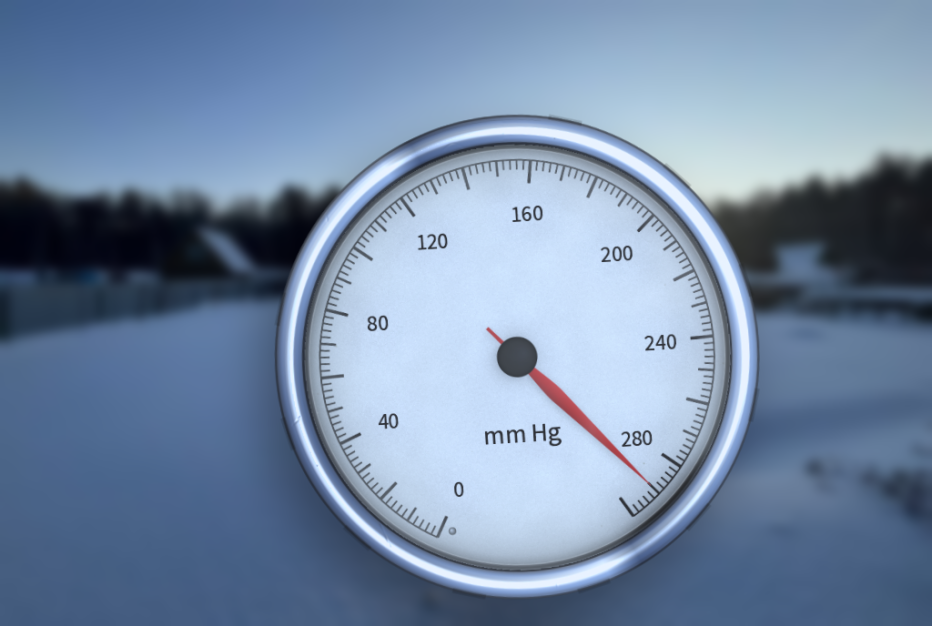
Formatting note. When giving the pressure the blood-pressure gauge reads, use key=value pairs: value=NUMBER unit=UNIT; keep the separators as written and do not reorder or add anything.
value=290 unit=mmHg
